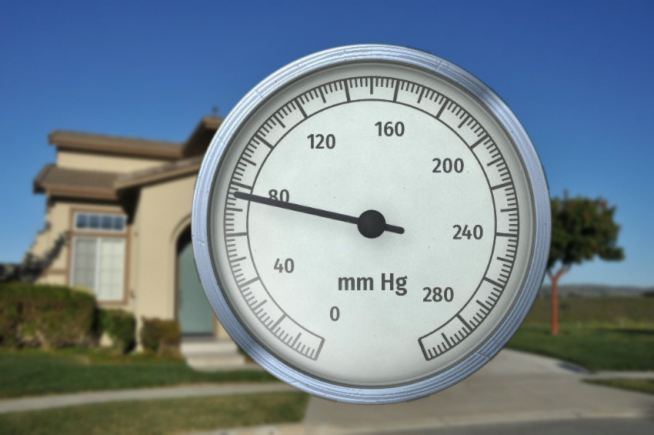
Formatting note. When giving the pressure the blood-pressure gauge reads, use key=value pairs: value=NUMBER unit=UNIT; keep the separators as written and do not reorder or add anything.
value=76 unit=mmHg
